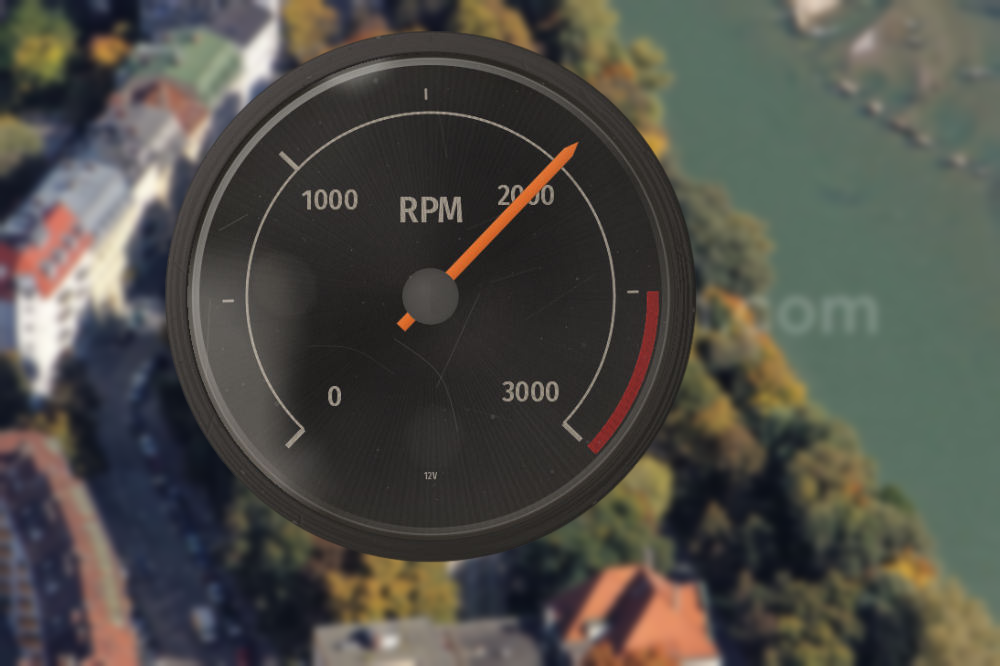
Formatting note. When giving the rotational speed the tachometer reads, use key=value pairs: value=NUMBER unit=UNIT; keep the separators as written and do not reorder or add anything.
value=2000 unit=rpm
